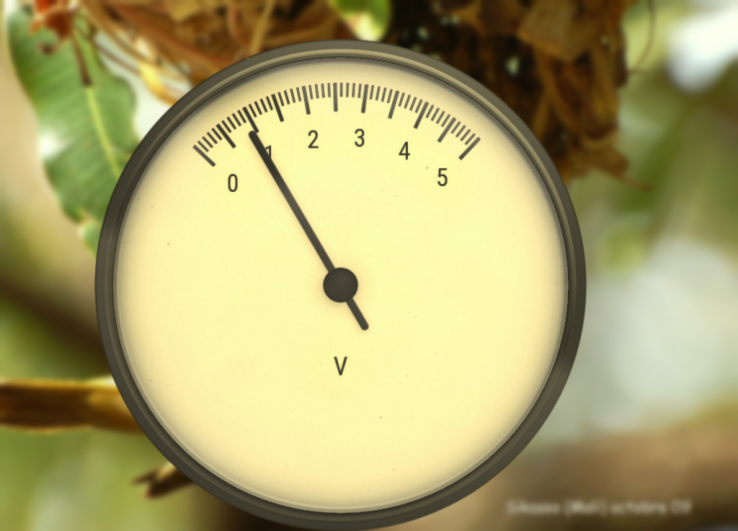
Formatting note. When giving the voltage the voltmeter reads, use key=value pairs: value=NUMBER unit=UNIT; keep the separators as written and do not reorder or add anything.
value=0.9 unit=V
